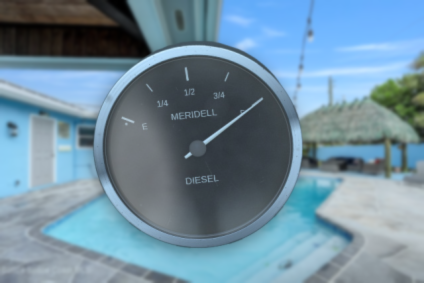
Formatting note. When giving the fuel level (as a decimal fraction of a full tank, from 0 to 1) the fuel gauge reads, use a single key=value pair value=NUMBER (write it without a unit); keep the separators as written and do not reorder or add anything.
value=1
